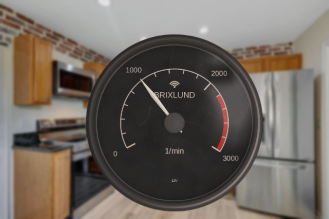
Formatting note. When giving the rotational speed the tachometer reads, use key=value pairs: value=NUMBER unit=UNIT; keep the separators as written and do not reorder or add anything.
value=1000 unit=rpm
